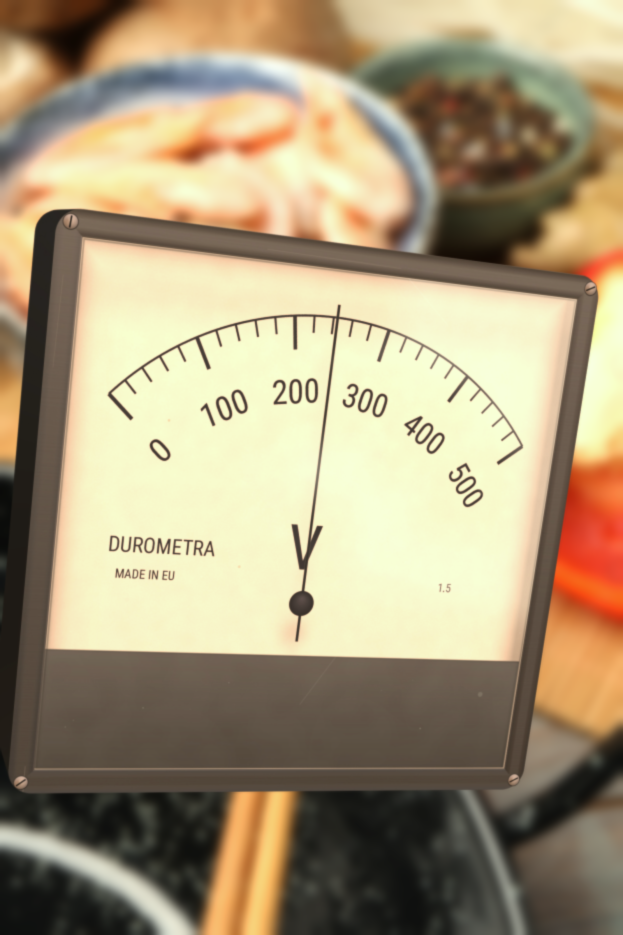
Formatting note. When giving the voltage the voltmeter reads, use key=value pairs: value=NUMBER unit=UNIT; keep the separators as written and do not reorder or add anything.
value=240 unit=V
